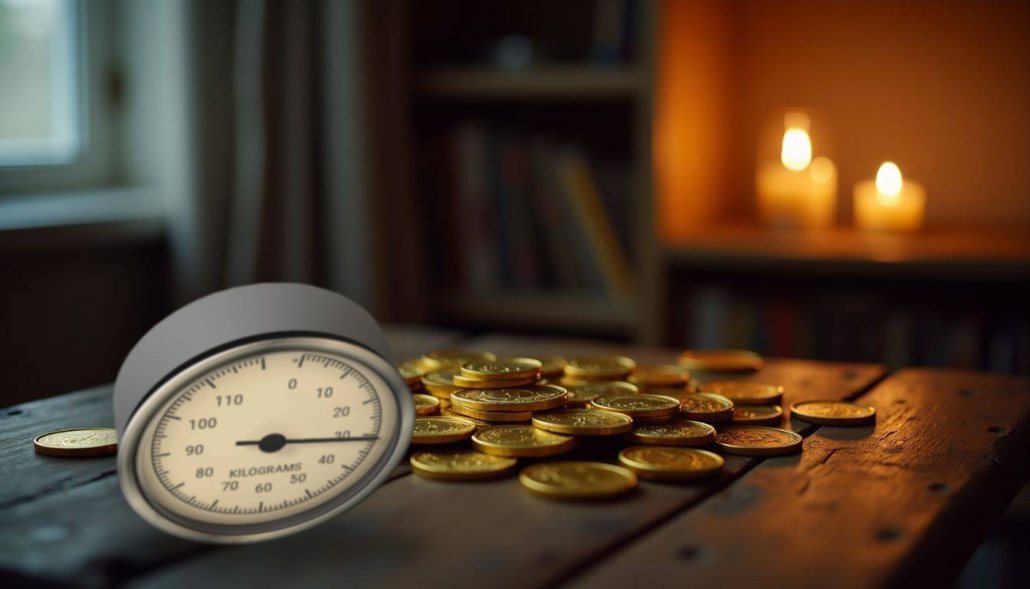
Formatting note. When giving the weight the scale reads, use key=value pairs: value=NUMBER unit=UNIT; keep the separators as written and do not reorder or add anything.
value=30 unit=kg
